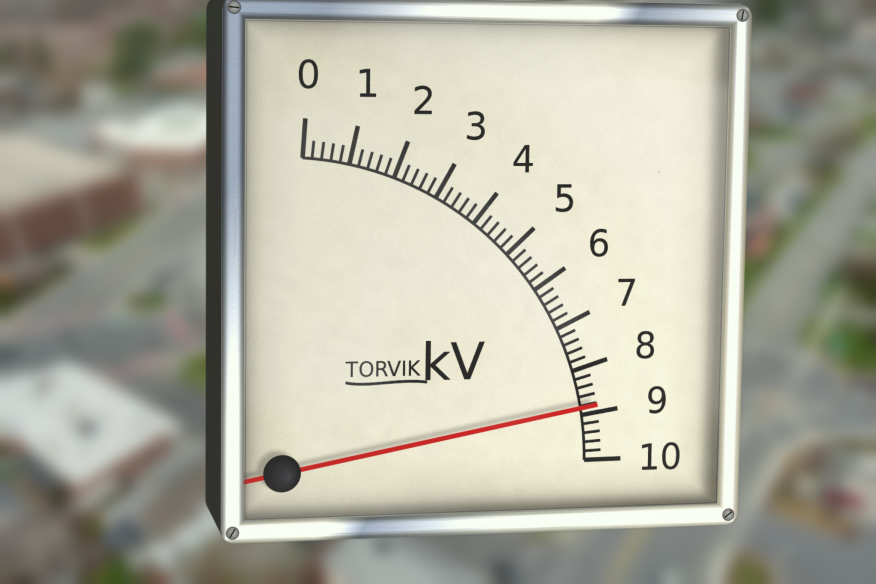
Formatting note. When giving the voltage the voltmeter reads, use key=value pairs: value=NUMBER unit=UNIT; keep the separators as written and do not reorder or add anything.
value=8.8 unit=kV
